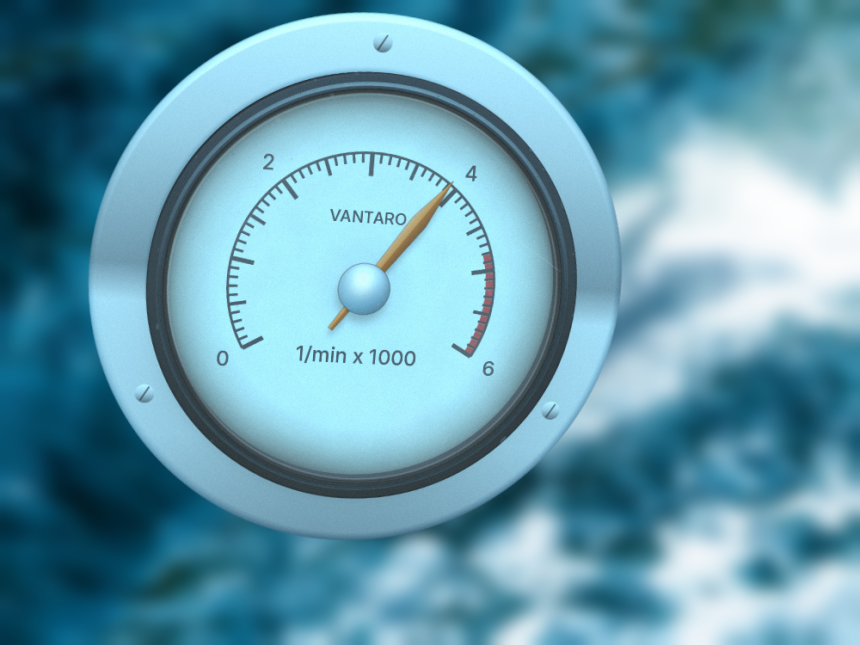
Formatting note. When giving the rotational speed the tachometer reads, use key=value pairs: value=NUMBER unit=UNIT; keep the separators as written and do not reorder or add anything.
value=3900 unit=rpm
